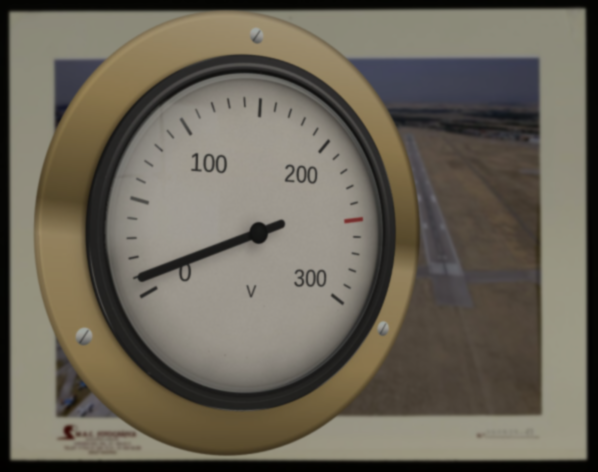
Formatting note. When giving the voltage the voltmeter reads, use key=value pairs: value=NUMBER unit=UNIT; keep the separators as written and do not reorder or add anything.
value=10 unit=V
